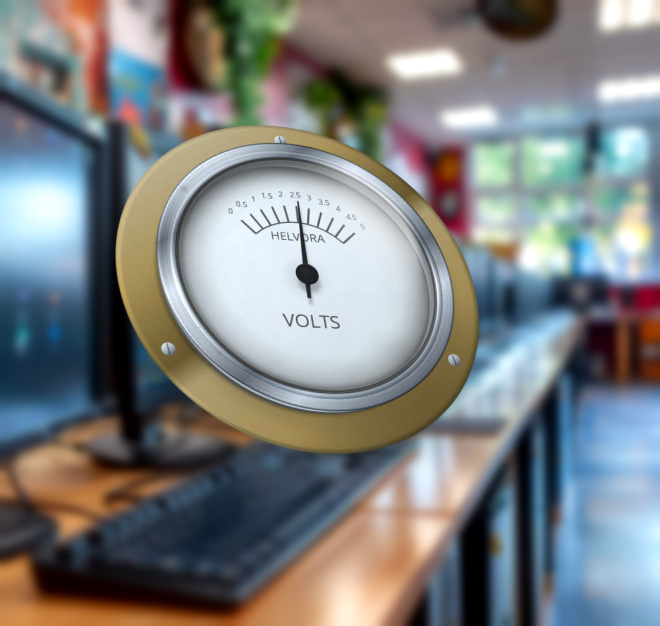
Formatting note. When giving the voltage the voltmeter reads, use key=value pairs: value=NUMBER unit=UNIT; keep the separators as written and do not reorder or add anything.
value=2.5 unit=V
